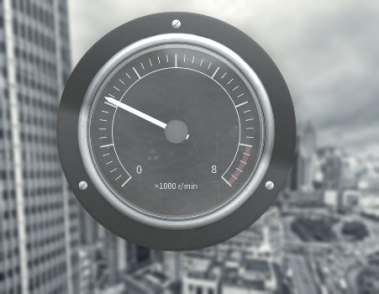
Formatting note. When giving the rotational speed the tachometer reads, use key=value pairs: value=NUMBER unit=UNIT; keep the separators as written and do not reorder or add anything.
value=2100 unit=rpm
